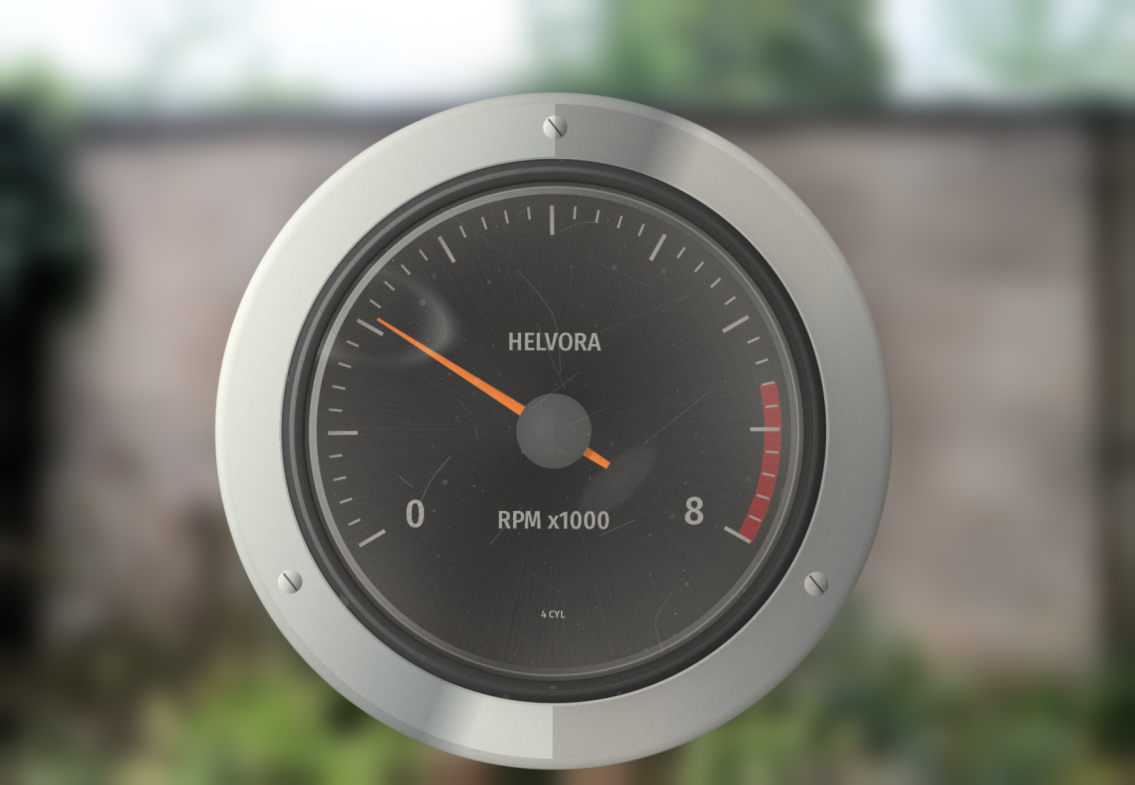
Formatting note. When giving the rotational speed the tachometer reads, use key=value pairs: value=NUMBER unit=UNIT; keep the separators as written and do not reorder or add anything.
value=2100 unit=rpm
